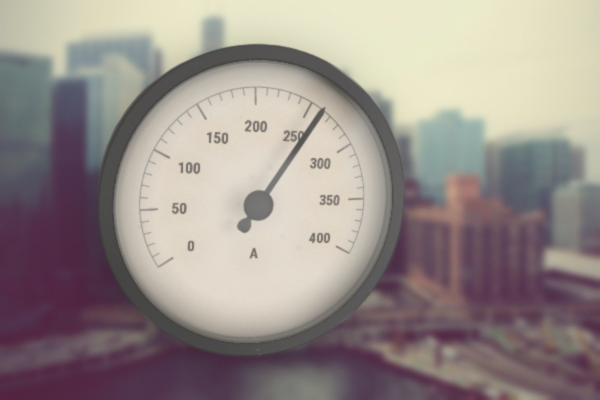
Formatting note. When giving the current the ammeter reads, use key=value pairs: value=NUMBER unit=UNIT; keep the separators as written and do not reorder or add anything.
value=260 unit=A
